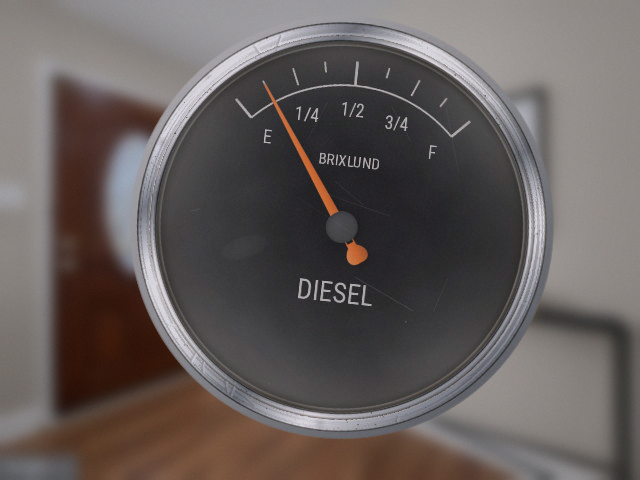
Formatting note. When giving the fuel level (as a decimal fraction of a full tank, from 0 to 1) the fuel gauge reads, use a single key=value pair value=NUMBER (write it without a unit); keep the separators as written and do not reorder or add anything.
value=0.125
